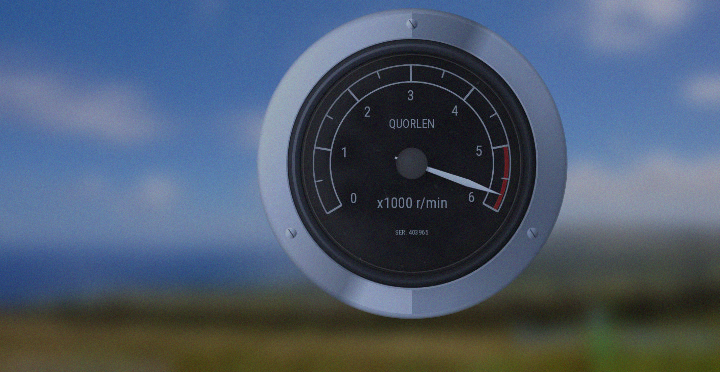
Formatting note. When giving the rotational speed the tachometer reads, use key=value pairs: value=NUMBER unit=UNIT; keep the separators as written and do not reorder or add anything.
value=5750 unit=rpm
